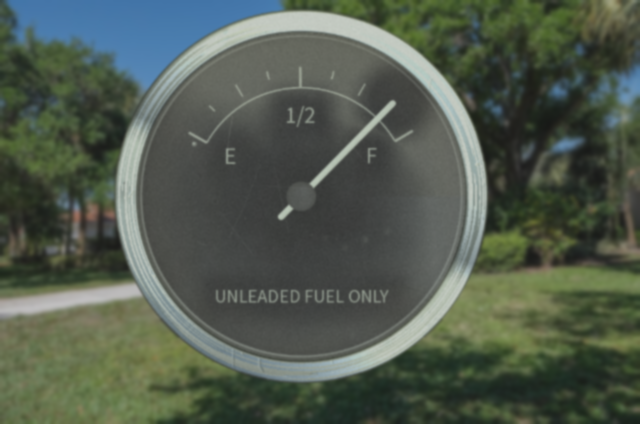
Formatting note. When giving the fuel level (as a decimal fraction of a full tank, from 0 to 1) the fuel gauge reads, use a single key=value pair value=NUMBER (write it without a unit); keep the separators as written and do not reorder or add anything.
value=0.875
